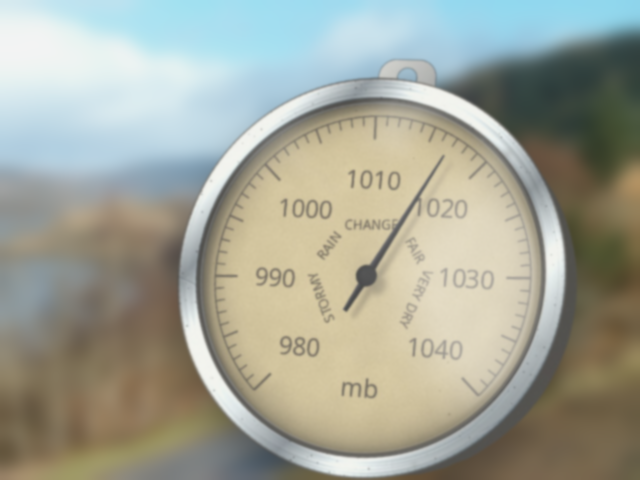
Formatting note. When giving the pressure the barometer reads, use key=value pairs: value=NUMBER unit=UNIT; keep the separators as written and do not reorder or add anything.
value=1017 unit=mbar
